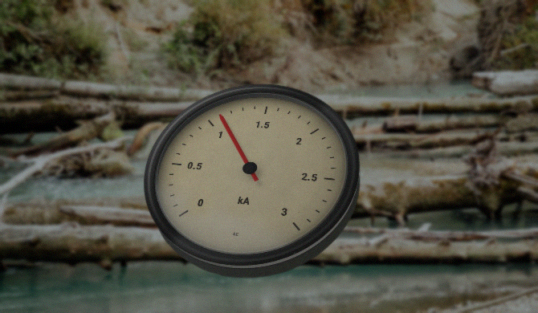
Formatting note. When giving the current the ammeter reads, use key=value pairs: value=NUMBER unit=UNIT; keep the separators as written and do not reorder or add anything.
value=1.1 unit=kA
